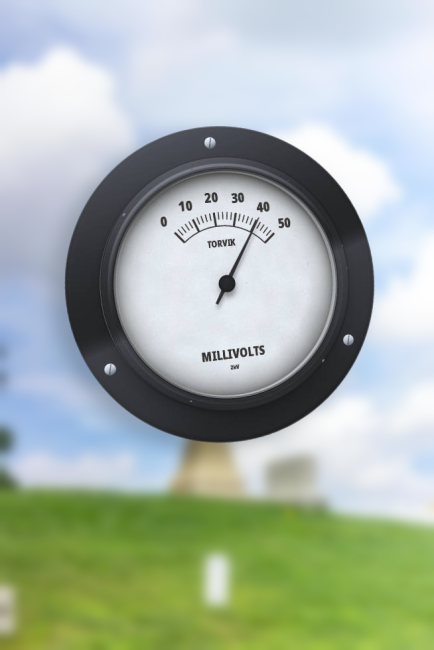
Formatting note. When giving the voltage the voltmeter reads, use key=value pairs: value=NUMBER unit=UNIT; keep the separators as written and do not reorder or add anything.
value=40 unit=mV
